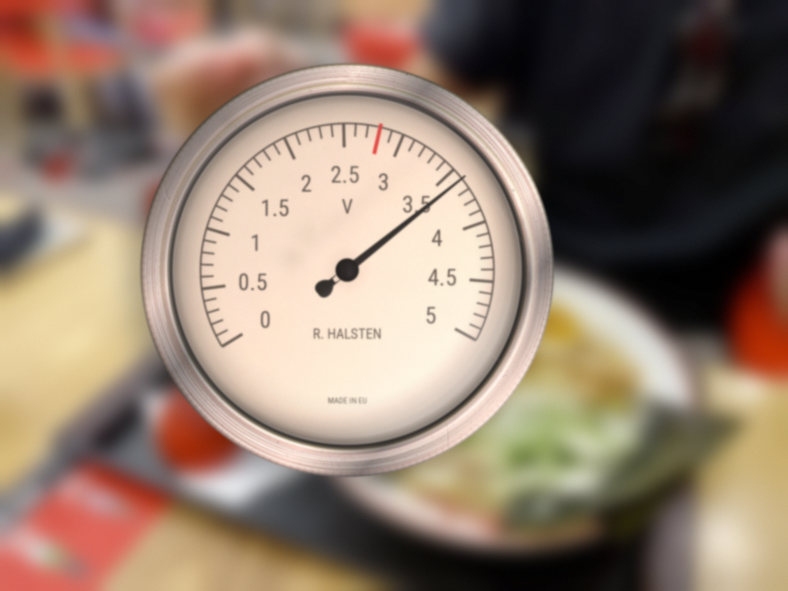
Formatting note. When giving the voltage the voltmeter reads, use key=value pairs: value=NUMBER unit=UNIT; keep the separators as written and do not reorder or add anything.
value=3.6 unit=V
